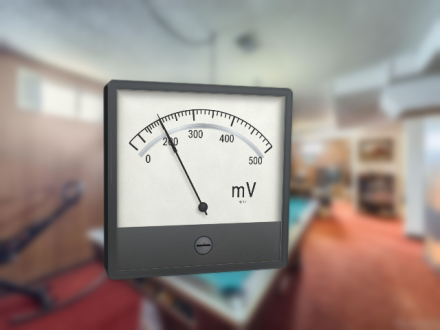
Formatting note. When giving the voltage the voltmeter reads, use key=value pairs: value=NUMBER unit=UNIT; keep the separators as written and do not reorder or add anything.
value=200 unit=mV
